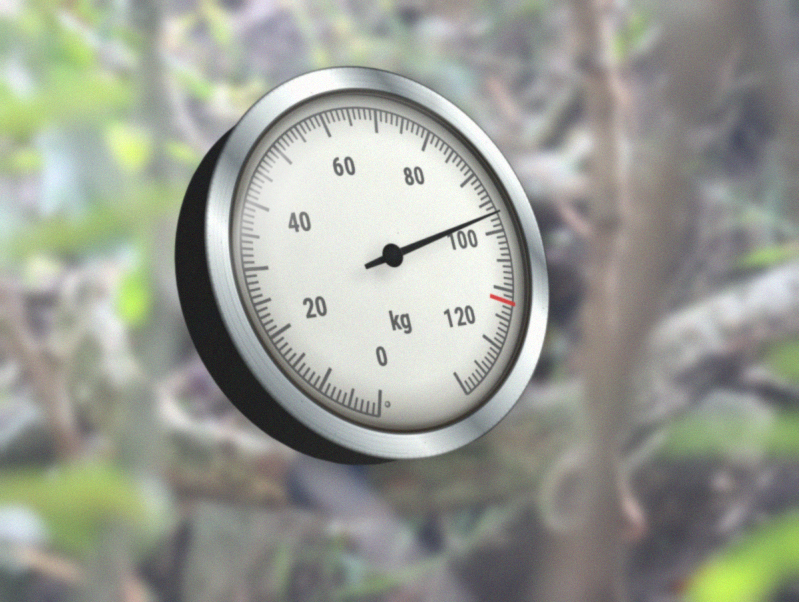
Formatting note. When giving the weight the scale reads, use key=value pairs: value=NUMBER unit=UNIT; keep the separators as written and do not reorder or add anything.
value=97 unit=kg
